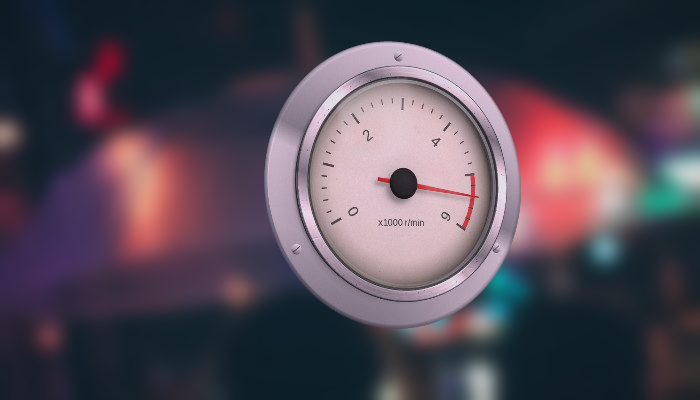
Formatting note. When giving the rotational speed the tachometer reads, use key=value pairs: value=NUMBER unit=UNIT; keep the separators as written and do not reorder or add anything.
value=5400 unit=rpm
